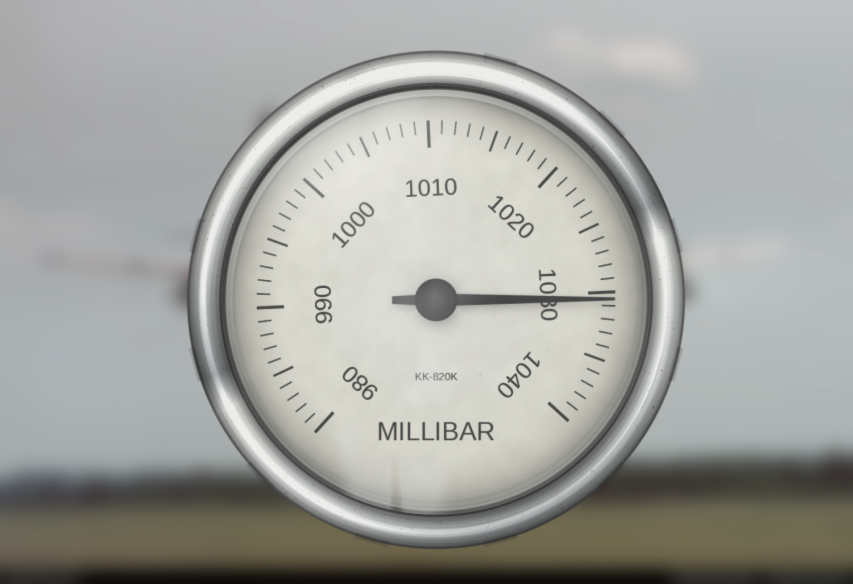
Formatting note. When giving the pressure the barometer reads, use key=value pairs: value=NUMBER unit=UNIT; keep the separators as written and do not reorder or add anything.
value=1030.5 unit=mbar
